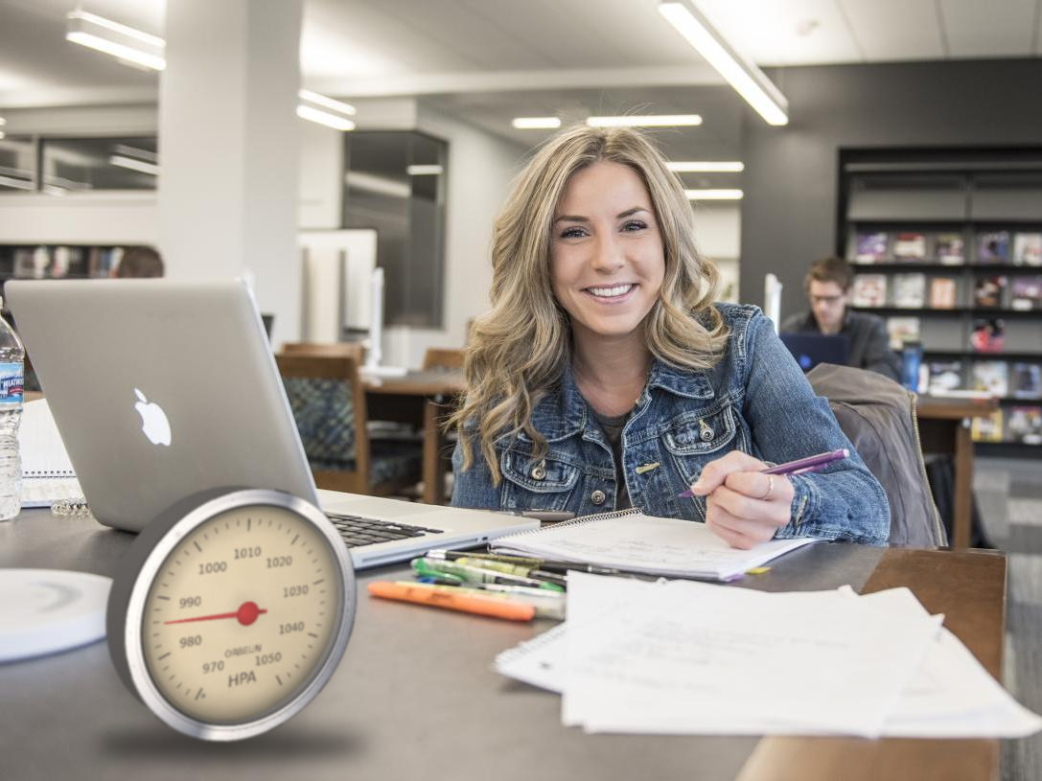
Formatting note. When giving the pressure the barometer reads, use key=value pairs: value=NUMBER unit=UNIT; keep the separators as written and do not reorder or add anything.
value=986 unit=hPa
